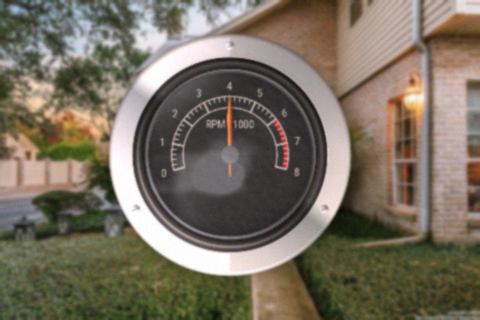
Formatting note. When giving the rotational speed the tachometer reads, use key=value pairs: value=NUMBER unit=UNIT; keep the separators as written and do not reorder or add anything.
value=4000 unit=rpm
